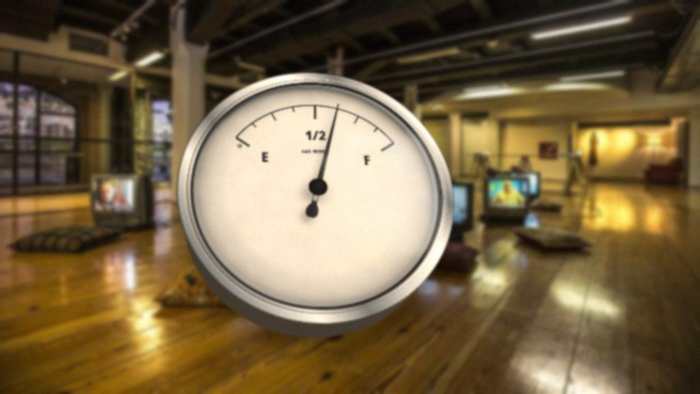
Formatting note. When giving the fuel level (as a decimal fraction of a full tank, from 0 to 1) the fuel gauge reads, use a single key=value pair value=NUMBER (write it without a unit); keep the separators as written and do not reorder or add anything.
value=0.625
